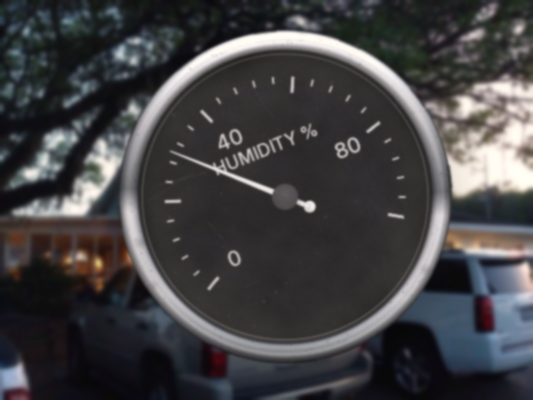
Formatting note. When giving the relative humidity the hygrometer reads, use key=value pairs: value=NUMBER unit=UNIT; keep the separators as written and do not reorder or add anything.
value=30 unit=%
